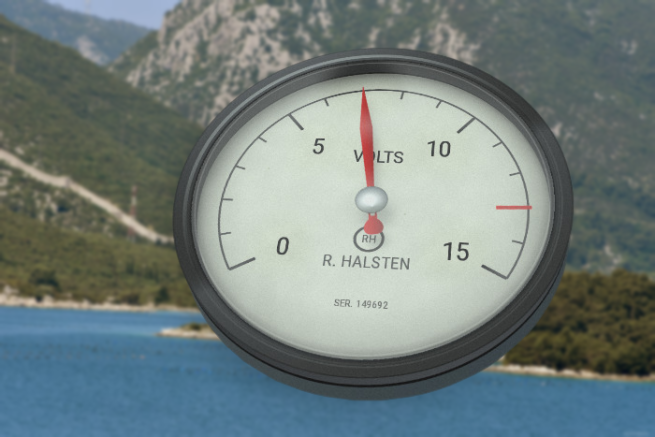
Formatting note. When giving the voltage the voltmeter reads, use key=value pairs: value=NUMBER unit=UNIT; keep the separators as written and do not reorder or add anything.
value=7 unit=V
